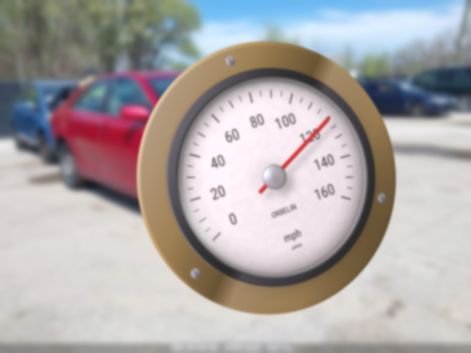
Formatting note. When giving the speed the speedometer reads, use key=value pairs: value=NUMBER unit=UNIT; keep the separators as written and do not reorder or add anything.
value=120 unit=mph
